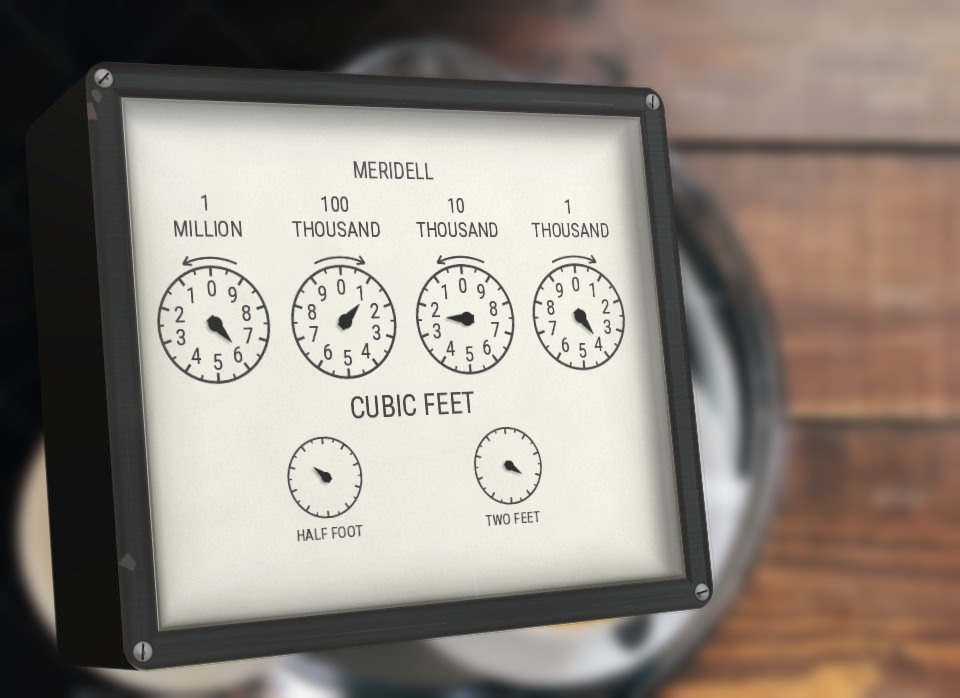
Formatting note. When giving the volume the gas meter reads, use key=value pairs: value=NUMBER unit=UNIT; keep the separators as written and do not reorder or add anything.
value=612400 unit=ft³
